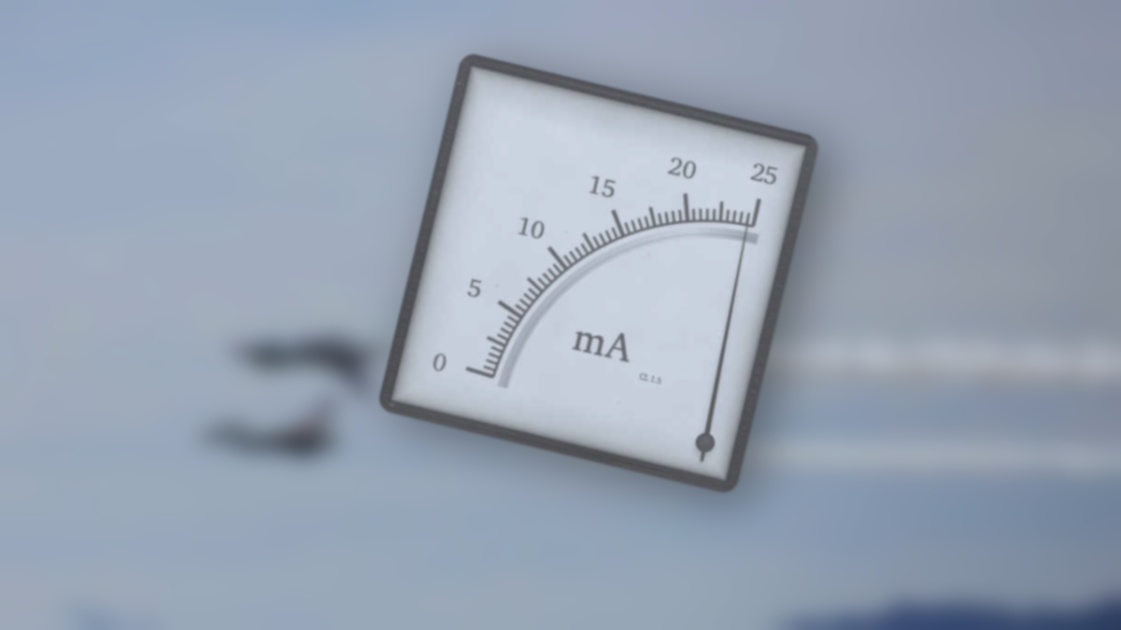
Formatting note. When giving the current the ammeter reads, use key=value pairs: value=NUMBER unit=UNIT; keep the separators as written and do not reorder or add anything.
value=24.5 unit=mA
